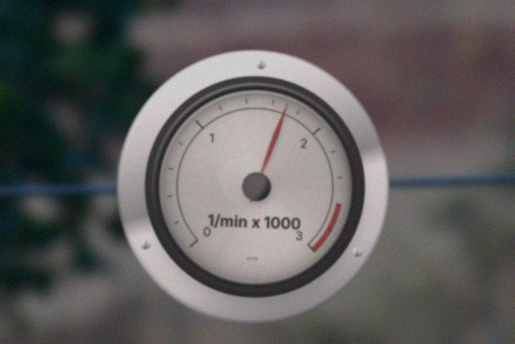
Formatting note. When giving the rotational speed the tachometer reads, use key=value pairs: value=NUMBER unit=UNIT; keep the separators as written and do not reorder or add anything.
value=1700 unit=rpm
